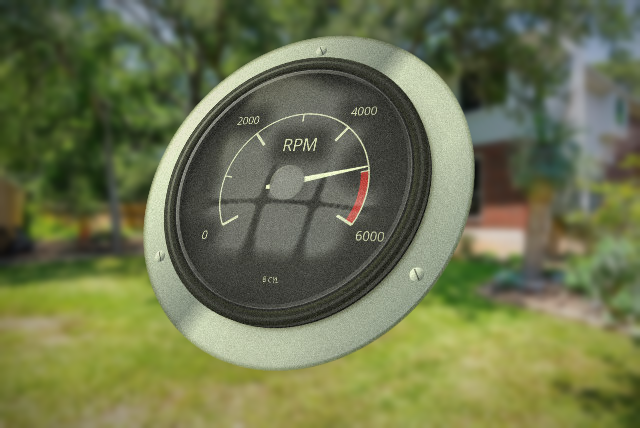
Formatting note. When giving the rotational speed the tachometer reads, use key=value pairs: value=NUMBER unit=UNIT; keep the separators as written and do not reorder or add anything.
value=5000 unit=rpm
